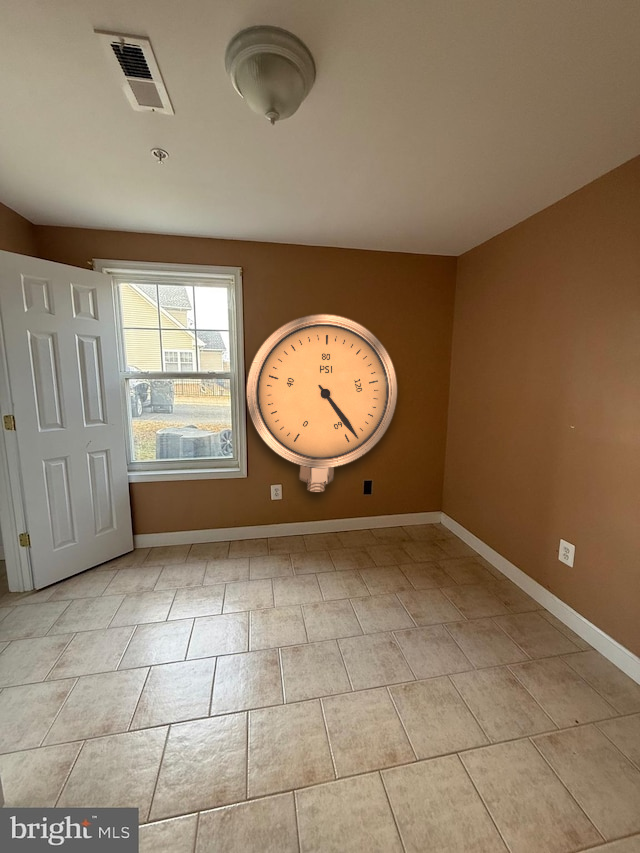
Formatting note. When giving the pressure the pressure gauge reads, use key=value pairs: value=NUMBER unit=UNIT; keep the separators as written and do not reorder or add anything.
value=155 unit=psi
